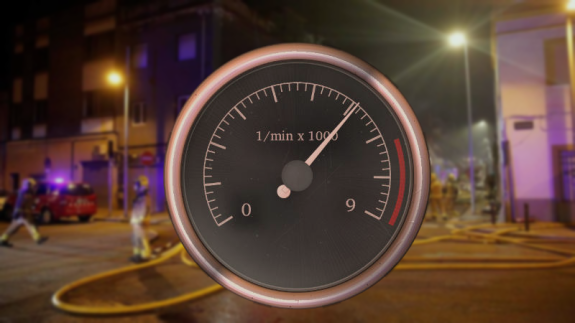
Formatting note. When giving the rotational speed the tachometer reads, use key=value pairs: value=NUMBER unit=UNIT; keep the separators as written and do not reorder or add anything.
value=6100 unit=rpm
